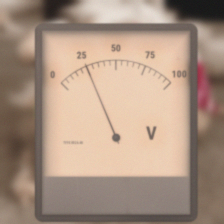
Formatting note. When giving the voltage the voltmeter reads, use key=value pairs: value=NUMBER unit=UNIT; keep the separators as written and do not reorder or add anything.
value=25 unit=V
